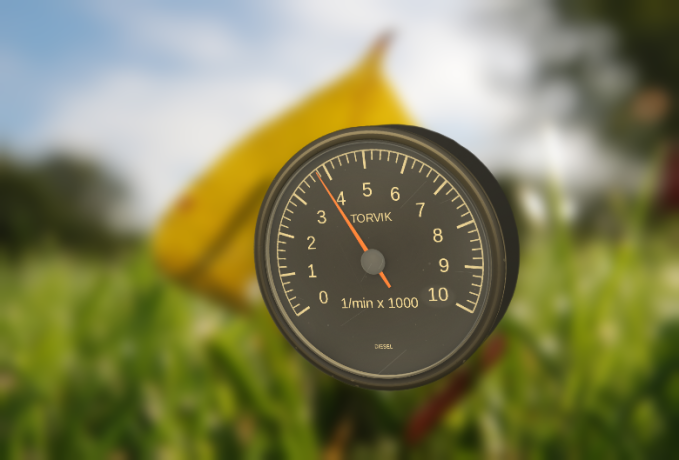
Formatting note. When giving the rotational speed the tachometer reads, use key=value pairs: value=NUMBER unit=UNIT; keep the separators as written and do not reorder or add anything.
value=3800 unit=rpm
